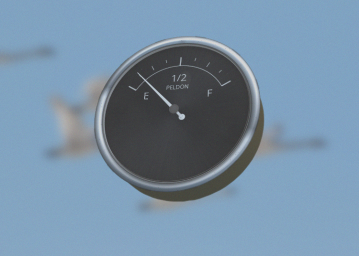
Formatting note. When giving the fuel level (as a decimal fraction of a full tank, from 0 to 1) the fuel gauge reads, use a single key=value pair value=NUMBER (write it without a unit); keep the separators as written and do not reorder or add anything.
value=0.125
